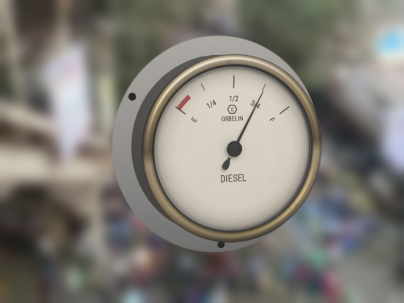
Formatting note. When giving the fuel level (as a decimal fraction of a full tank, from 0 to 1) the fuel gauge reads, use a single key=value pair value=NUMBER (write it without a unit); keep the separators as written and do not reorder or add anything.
value=0.75
